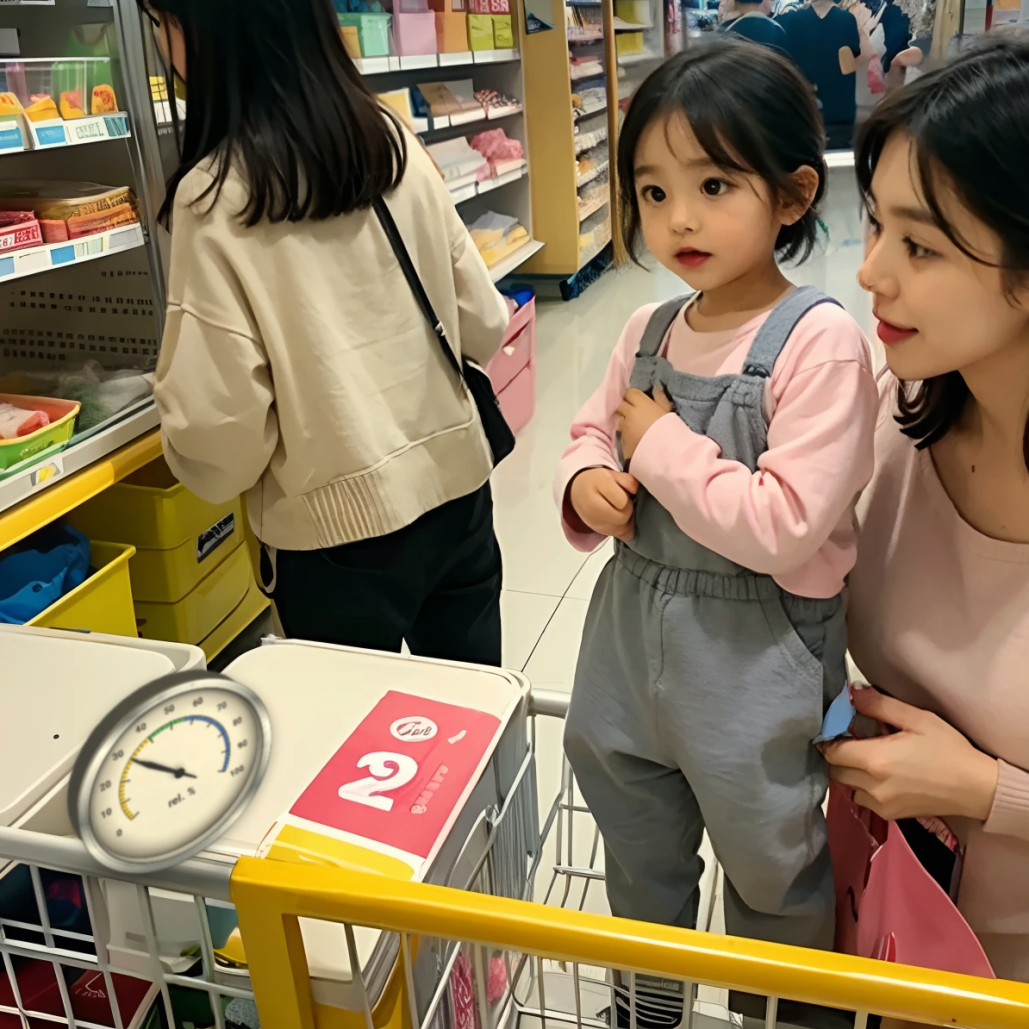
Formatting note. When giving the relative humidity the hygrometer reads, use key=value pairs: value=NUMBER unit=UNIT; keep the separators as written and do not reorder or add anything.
value=30 unit=%
